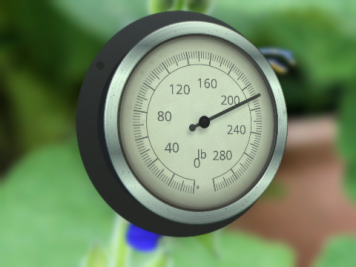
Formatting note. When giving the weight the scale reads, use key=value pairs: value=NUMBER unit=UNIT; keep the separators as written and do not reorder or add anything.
value=210 unit=lb
